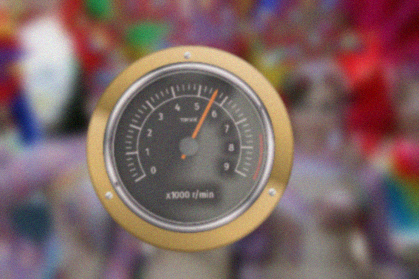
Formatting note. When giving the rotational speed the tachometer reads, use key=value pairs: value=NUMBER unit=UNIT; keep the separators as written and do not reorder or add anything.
value=5600 unit=rpm
